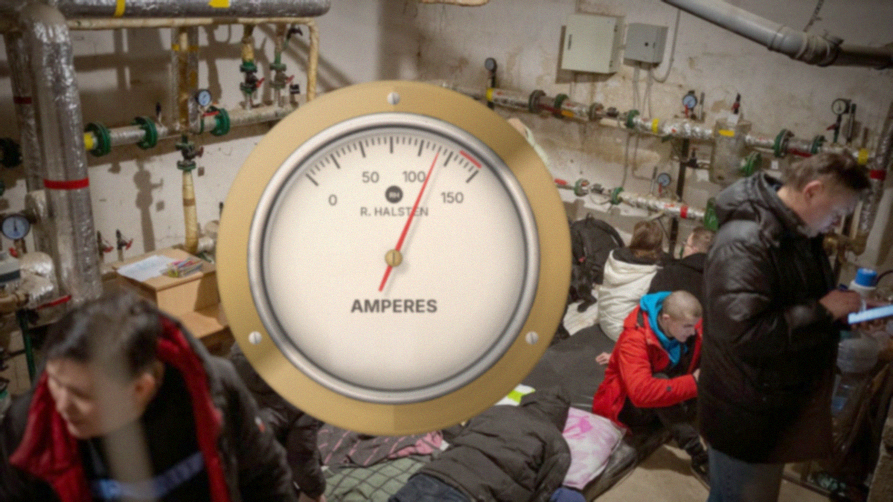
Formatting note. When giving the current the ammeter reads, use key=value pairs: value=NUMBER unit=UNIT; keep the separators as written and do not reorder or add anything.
value=115 unit=A
